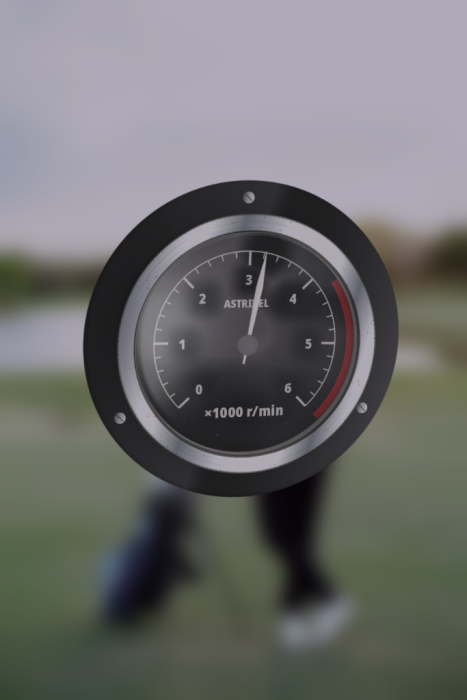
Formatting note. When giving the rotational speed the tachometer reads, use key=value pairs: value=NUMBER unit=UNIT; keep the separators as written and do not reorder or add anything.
value=3200 unit=rpm
